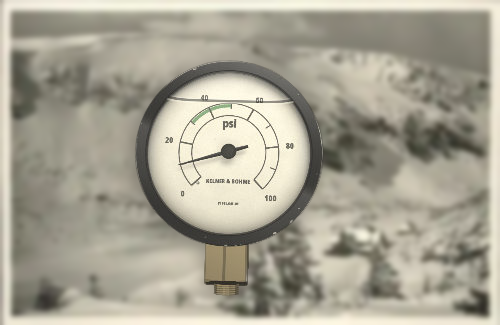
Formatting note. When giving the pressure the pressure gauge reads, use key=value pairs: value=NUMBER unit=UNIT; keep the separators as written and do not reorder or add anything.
value=10 unit=psi
